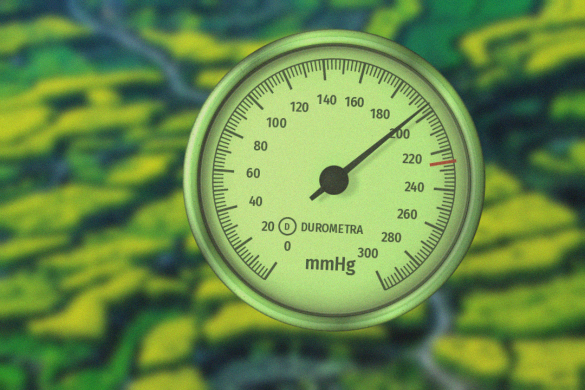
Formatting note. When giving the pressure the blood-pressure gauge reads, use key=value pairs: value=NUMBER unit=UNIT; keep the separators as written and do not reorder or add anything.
value=196 unit=mmHg
